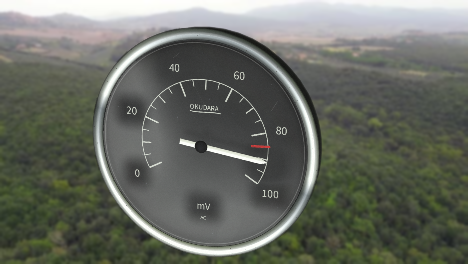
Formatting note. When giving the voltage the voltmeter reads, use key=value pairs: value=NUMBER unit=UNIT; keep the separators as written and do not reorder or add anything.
value=90 unit=mV
